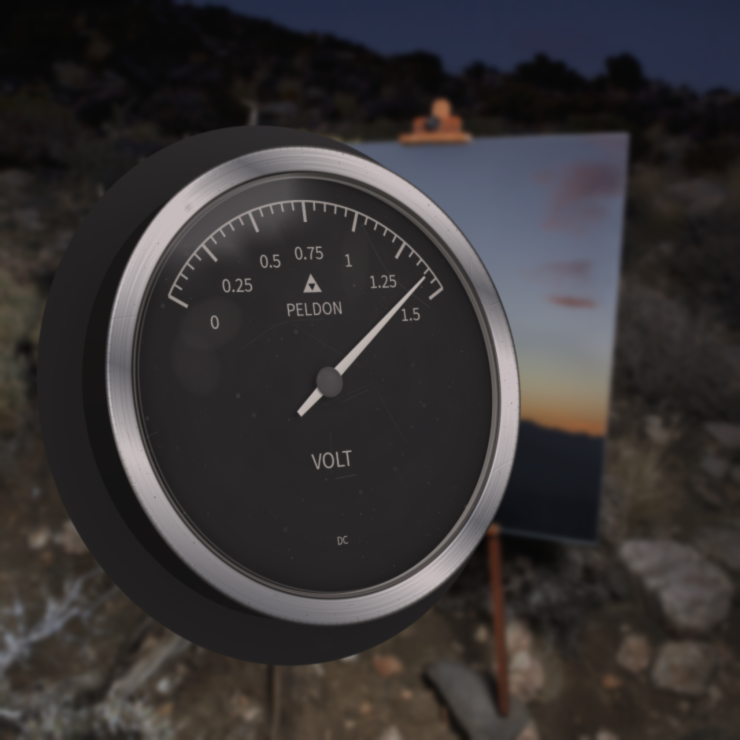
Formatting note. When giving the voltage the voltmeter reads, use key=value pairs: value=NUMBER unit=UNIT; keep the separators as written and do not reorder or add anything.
value=1.4 unit=V
